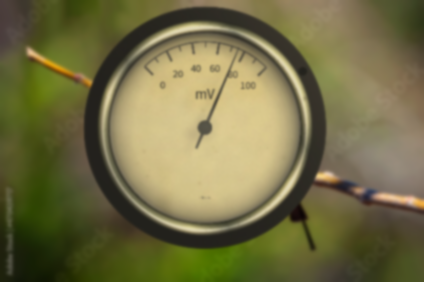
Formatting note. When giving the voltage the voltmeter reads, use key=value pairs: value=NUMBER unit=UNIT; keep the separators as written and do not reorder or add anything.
value=75 unit=mV
